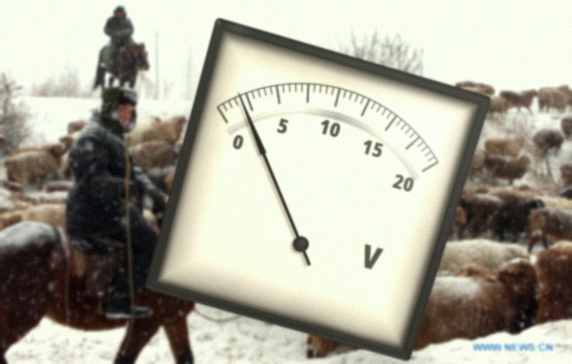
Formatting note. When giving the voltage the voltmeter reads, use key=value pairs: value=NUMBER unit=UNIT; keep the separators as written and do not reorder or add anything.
value=2 unit=V
